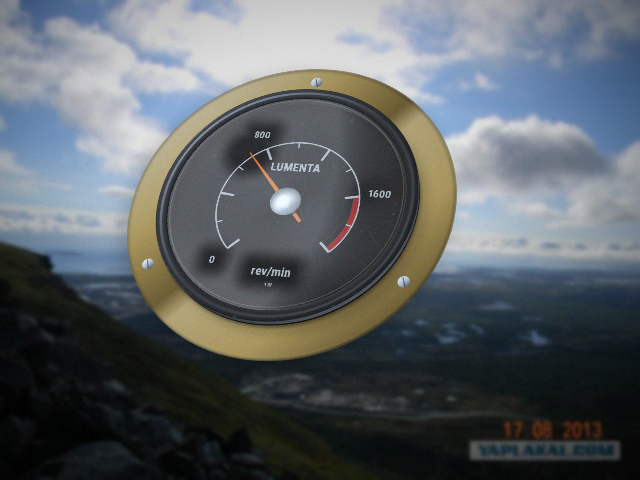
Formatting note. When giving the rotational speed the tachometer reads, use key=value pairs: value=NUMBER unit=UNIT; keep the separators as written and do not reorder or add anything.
value=700 unit=rpm
